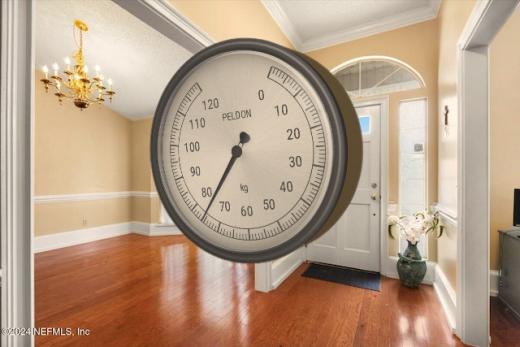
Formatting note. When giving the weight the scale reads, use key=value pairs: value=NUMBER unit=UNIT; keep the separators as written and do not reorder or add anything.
value=75 unit=kg
